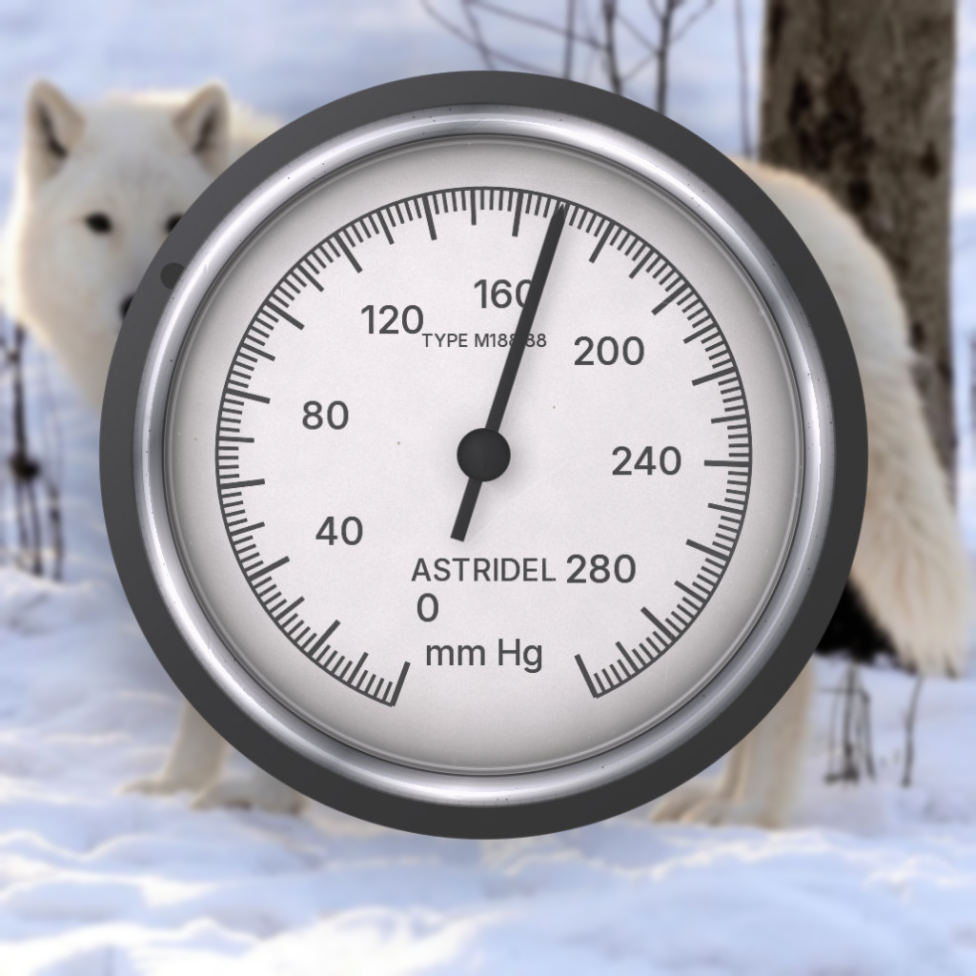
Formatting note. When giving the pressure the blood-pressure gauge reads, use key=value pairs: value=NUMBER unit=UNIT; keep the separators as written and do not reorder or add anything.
value=169 unit=mmHg
